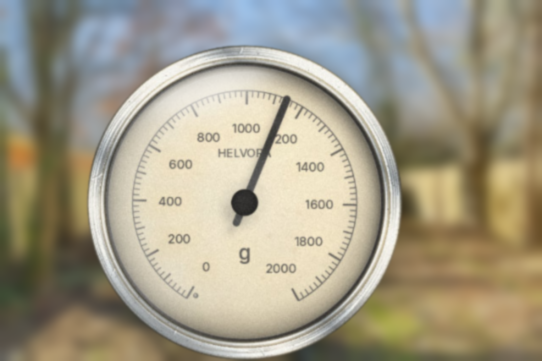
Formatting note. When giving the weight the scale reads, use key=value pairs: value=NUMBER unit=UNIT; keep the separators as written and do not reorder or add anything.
value=1140 unit=g
